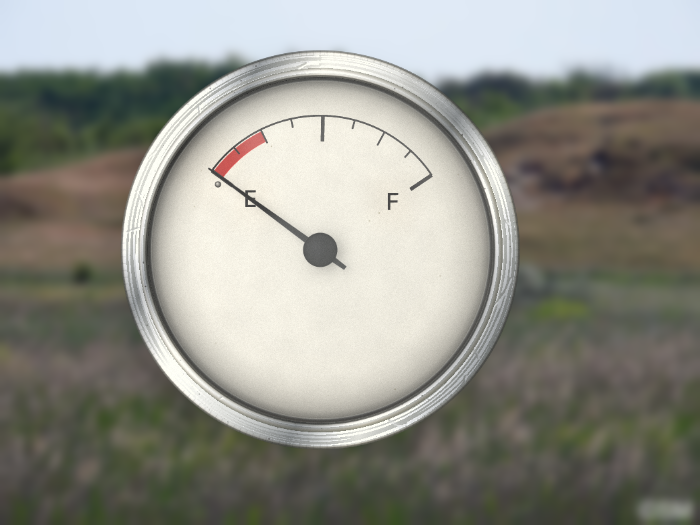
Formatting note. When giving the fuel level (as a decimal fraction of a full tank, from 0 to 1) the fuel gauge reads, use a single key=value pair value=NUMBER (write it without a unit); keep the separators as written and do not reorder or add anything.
value=0
